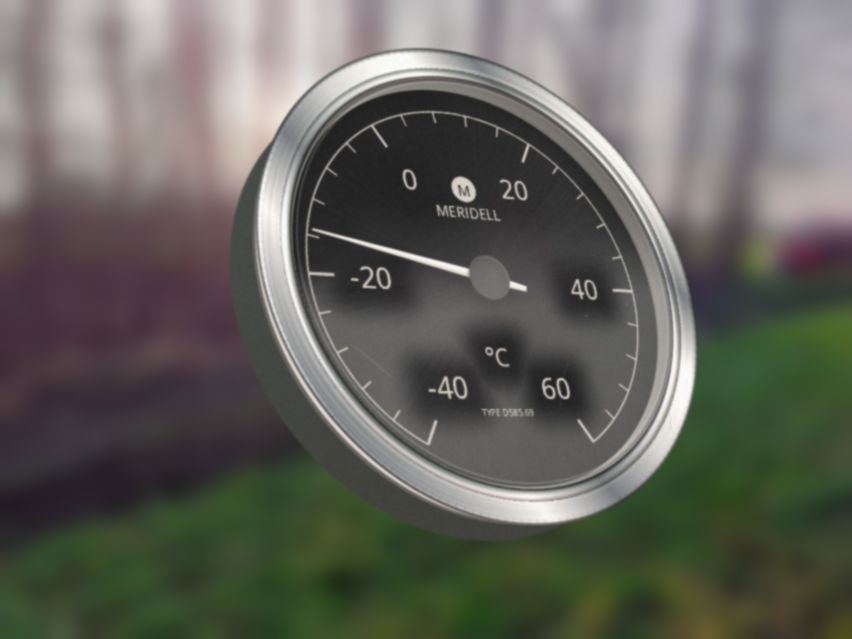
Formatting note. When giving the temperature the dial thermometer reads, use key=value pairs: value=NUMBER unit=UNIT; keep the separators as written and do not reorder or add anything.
value=-16 unit=°C
